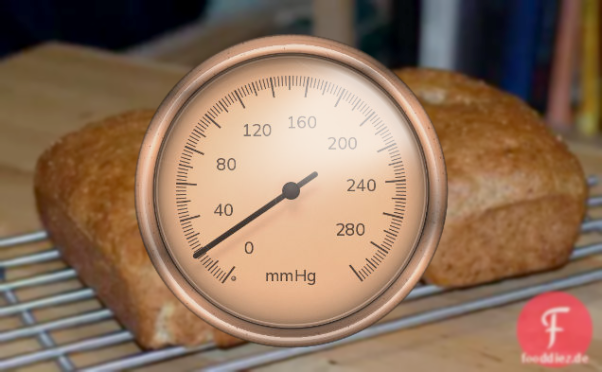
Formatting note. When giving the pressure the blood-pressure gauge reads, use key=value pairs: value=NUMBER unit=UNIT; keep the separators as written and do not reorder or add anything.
value=20 unit=mmHg
